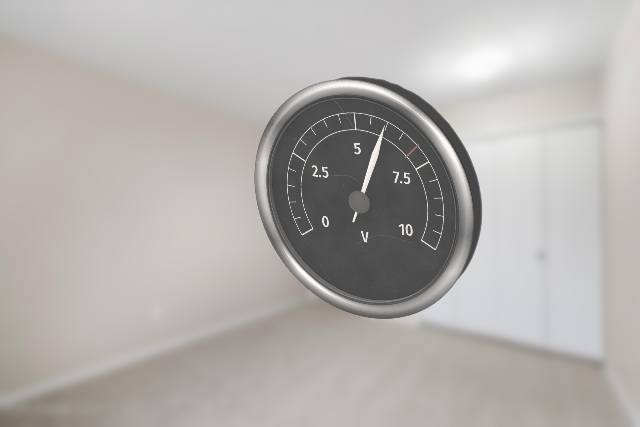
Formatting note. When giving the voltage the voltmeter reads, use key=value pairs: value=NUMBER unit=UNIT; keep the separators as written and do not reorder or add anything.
value=6 unit=V
